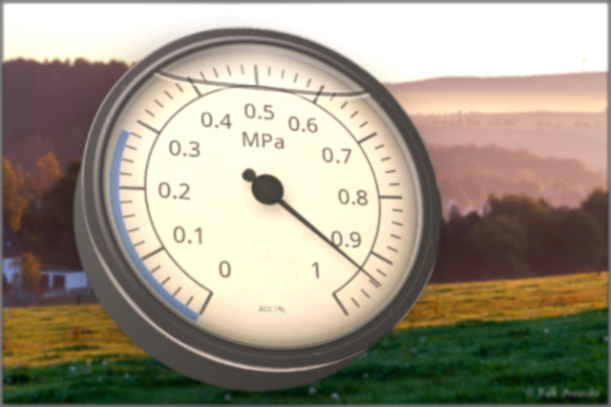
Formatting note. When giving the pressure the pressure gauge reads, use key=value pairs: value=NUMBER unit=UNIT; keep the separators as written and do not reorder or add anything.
value=0.94 unit=MPa
